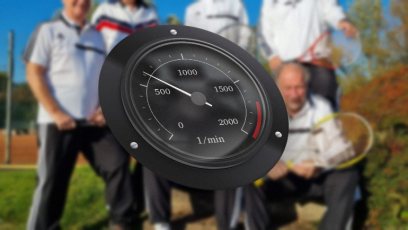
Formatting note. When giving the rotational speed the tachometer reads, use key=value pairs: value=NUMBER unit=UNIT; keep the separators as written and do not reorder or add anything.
value=600 unit=rpm
